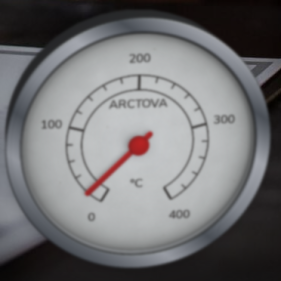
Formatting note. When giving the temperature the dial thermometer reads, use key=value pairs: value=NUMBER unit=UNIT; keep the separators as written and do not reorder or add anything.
value=20 unit=°C
